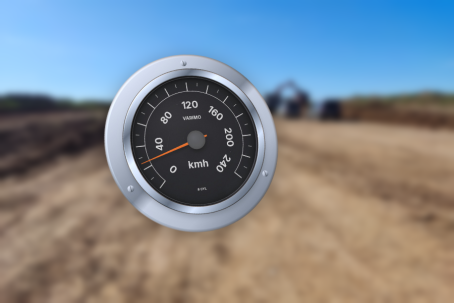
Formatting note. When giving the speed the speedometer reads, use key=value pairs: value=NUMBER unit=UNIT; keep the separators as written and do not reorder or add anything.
value=25 unit=km/h
